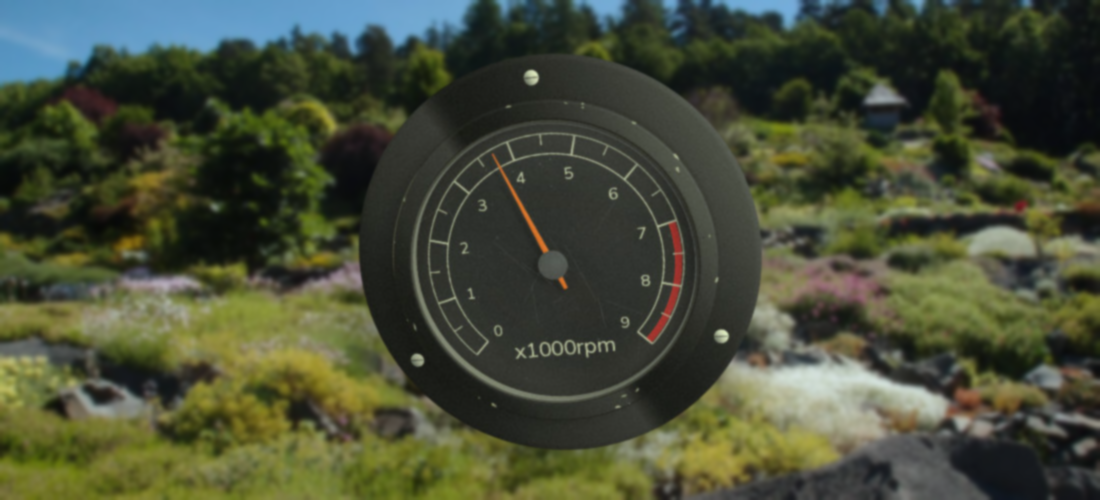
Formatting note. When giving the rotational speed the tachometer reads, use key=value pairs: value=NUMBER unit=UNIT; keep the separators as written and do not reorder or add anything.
value=3750 unit=rpm
